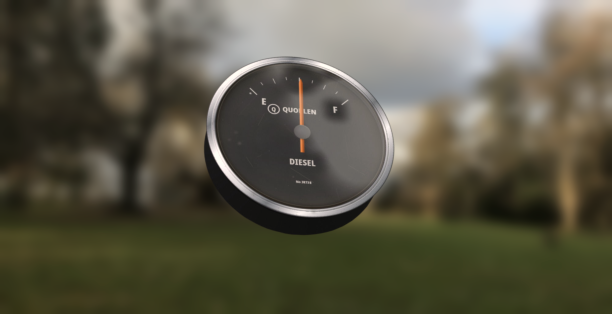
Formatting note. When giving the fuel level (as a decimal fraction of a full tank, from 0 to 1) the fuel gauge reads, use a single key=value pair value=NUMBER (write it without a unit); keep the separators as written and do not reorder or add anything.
value=0.5
